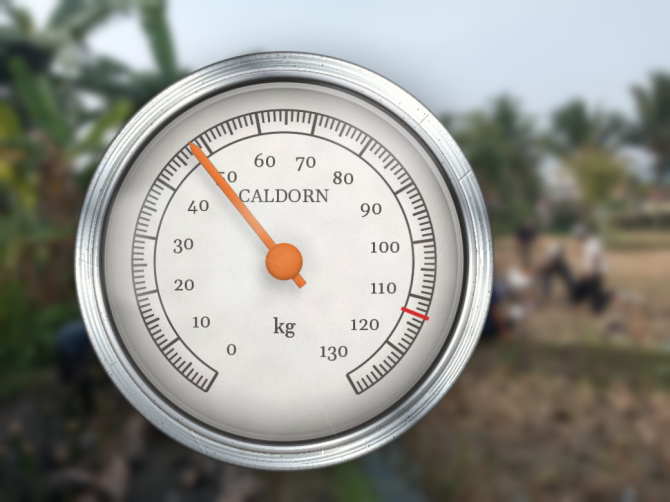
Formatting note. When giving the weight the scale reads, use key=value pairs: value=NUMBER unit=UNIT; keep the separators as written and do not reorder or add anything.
value=48 unit=kg
